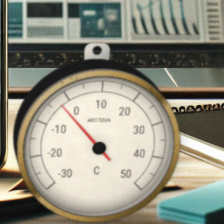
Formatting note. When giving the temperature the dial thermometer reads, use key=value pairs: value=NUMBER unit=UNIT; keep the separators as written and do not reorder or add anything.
value=-2.5 unit=°C
